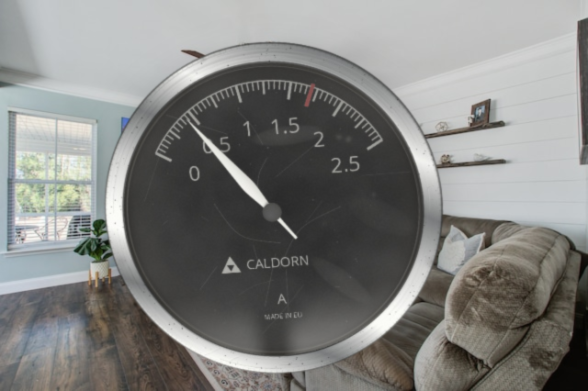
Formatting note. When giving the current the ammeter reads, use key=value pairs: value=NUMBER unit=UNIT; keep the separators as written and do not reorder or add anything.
value=0.45 unit=A
